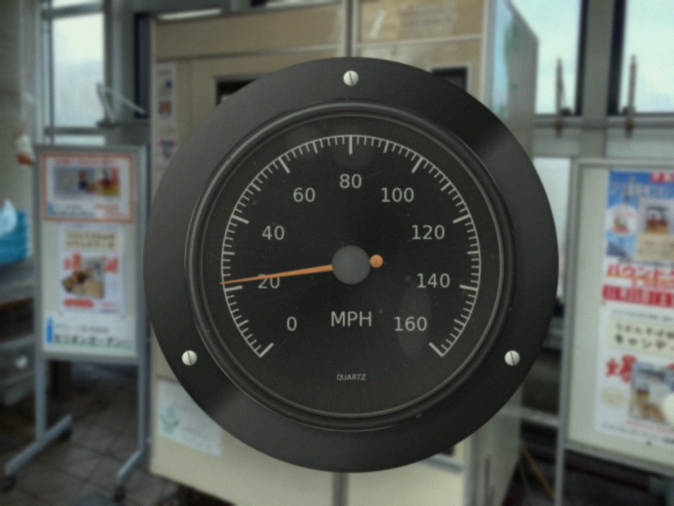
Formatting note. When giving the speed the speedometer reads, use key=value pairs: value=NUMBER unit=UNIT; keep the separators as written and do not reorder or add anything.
value=22 unit=mph
